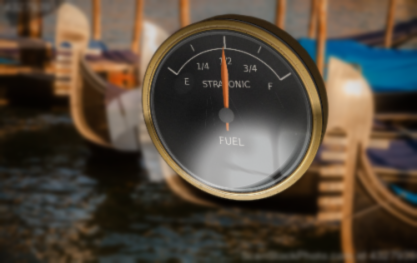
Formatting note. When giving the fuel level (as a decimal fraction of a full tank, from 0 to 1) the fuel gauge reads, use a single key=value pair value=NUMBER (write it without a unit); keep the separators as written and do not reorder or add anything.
value=0.5
